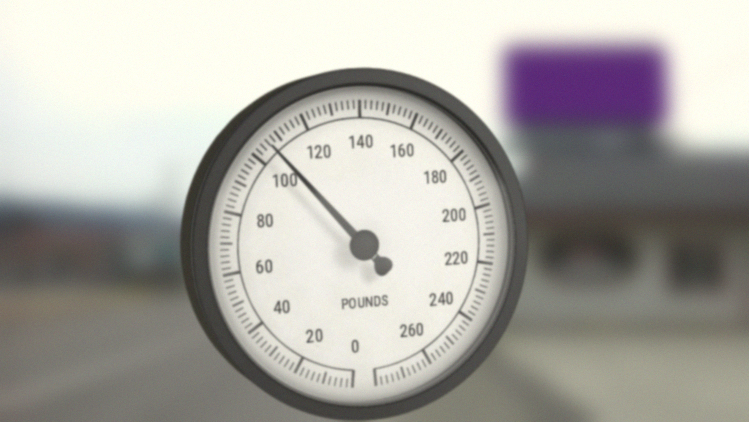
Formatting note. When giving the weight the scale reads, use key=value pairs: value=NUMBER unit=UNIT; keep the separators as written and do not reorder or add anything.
value=106 unit=lb
